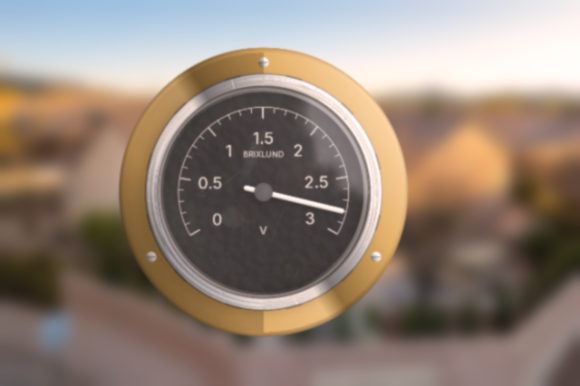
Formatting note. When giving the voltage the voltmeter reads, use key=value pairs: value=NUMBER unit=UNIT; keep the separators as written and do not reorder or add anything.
value=2.8 unit=V
